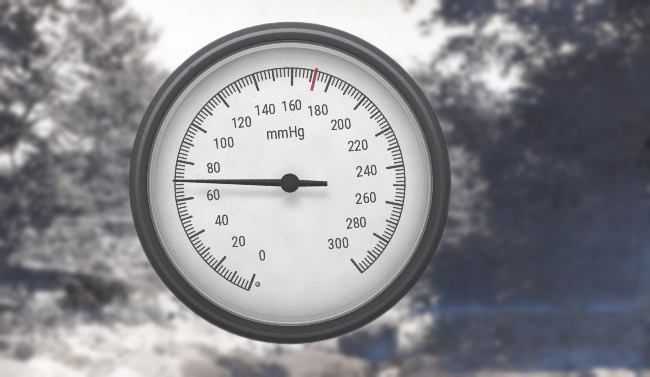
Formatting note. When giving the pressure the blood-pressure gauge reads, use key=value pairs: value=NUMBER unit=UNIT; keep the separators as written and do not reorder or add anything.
value=70 unit=mmHg
